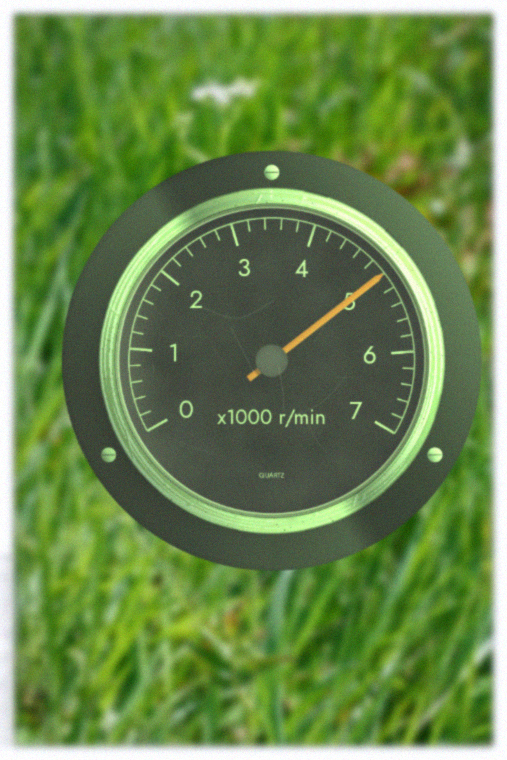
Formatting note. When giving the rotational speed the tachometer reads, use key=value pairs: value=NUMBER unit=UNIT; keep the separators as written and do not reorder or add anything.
value=5000 unit=rpm
